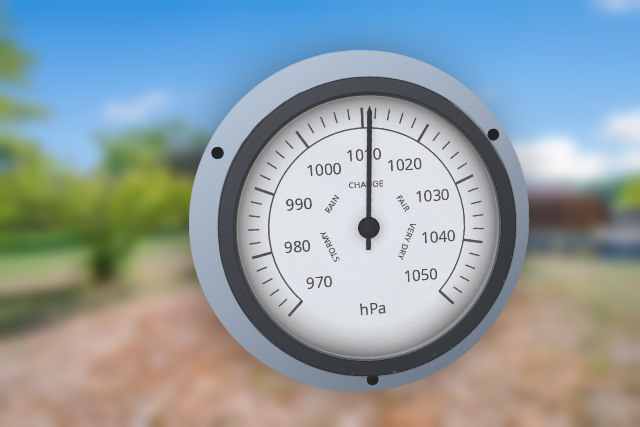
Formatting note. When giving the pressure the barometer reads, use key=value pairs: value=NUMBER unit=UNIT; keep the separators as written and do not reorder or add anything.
value=1011 unit=hPa
